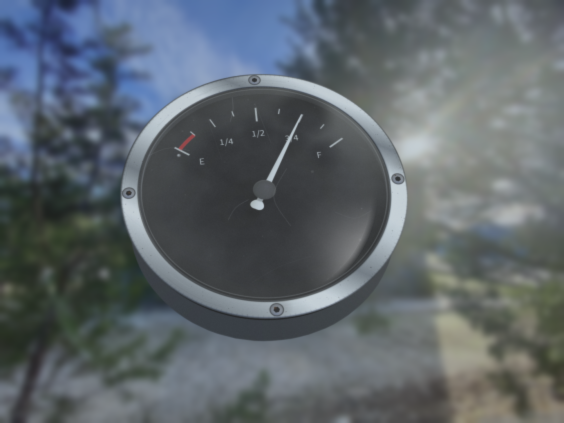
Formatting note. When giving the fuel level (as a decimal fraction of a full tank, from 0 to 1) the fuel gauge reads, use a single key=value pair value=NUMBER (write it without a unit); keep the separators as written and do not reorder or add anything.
value=0.75
